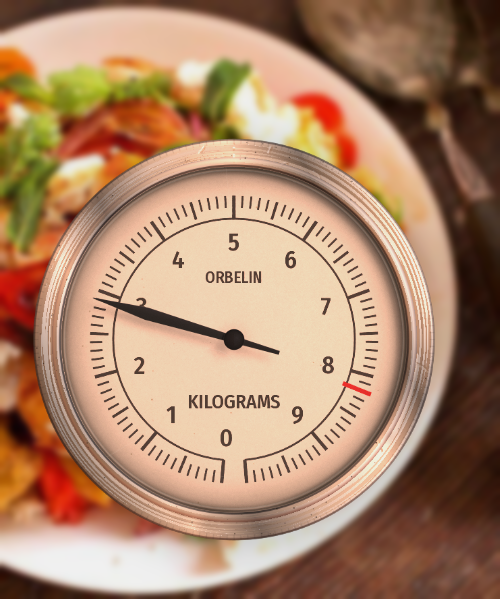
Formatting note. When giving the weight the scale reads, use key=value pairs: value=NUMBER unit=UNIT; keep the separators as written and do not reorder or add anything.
value=2.9 unit=kg
